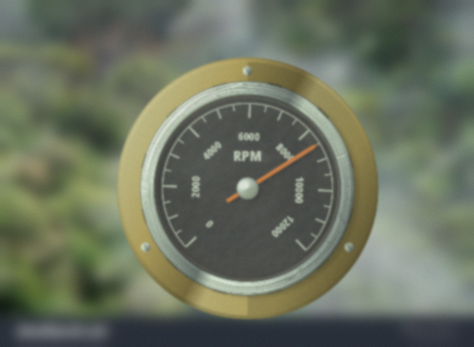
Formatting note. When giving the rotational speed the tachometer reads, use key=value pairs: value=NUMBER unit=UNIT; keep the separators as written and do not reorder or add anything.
value=8500 unit=rpm
